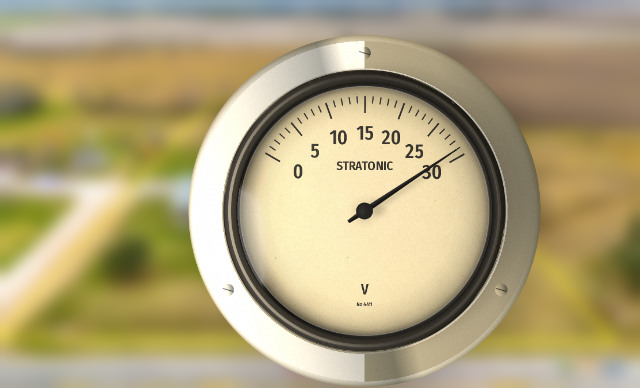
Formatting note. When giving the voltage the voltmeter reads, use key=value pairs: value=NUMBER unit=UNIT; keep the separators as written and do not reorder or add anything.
value=29 unit=V
